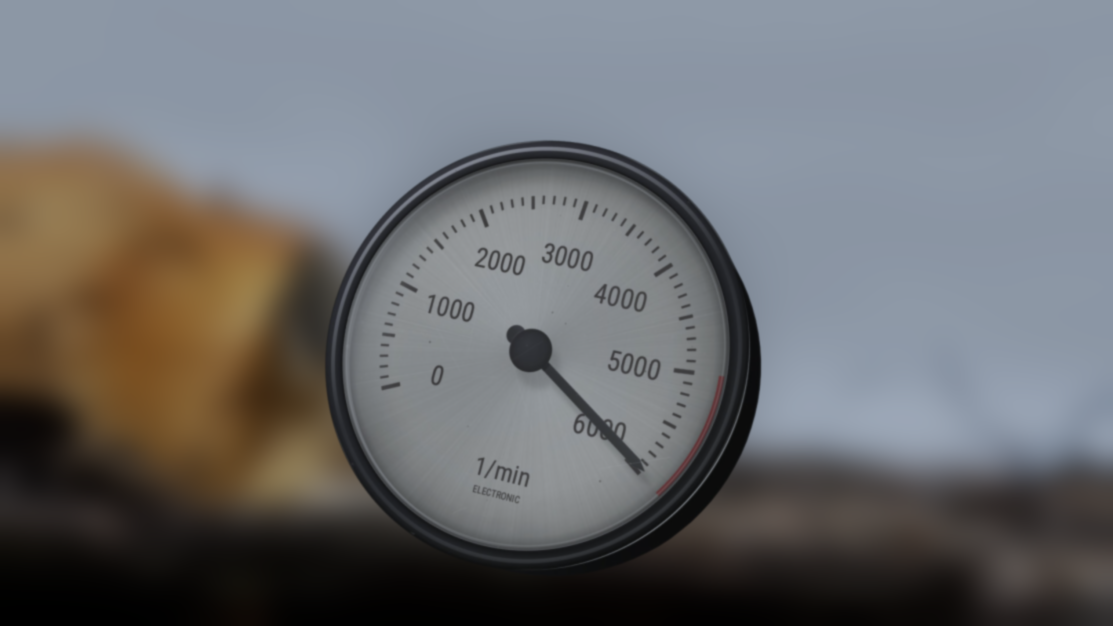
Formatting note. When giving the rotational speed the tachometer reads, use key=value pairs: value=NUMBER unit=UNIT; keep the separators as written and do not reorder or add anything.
value=5950 unit=rpm
